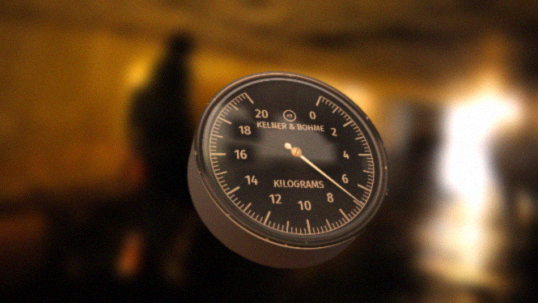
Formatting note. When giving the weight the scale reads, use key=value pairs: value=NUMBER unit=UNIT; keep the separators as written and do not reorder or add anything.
value=7 unit=kg
